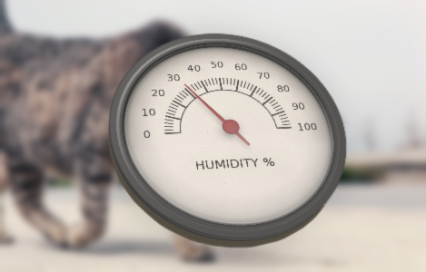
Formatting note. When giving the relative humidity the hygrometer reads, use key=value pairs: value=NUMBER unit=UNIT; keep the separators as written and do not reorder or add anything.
value=30 unit=%
